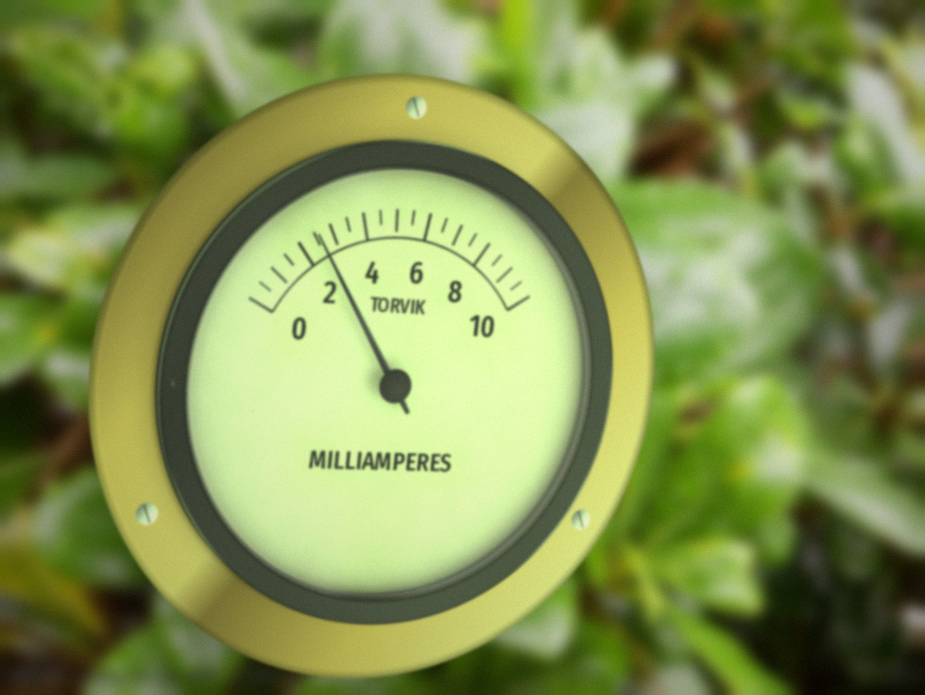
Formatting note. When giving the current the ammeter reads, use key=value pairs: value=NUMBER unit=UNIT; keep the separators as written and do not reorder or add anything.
value=2.5 unit=mA
